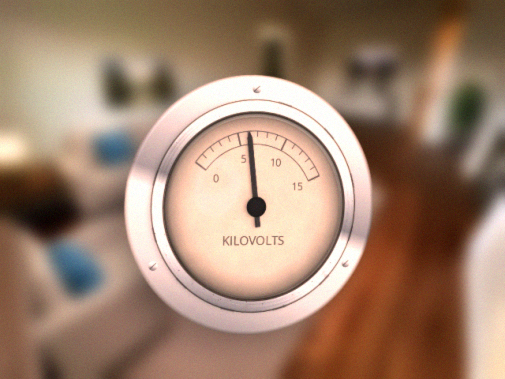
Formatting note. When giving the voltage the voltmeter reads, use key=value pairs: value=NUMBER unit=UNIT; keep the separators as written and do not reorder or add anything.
value=6 unit=kV
